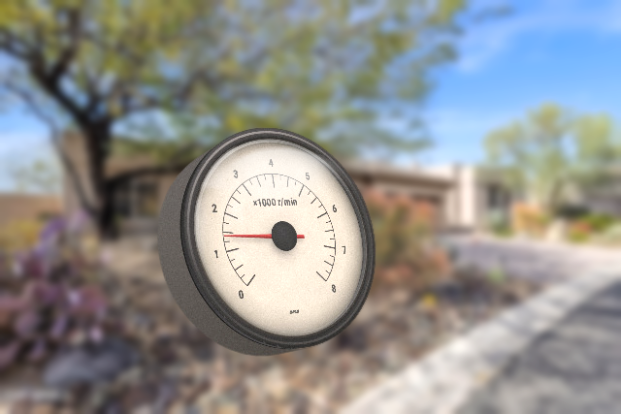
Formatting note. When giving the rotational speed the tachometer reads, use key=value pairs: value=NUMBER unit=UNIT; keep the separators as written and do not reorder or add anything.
value=1375 unit=rpm
